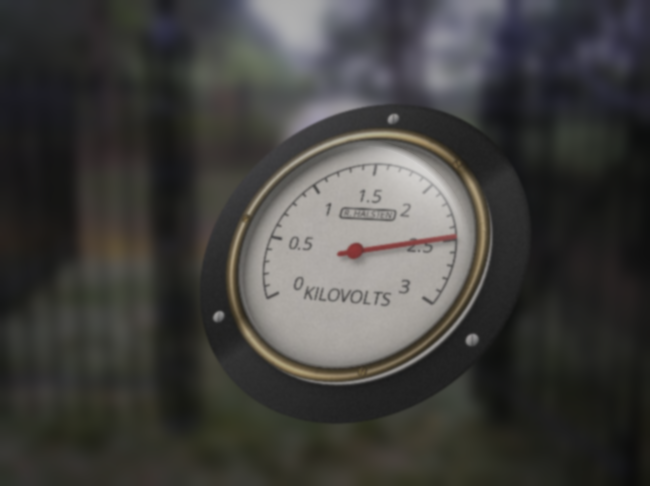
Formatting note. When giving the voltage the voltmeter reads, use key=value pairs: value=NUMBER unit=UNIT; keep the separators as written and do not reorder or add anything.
value=2.5 unit=kV
